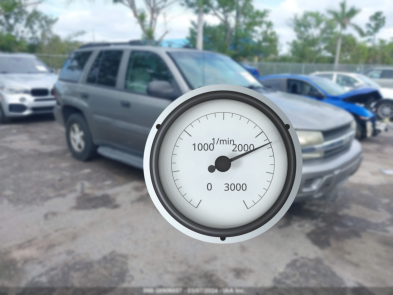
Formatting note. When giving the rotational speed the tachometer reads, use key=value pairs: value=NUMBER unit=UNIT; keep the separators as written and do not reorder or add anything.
value=2150 unit=rpm
